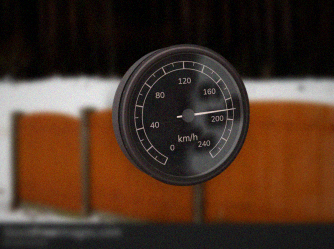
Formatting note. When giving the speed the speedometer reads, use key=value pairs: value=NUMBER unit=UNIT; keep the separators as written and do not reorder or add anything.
value=190 unit=km/h
